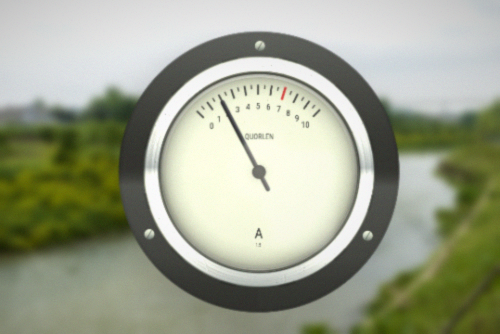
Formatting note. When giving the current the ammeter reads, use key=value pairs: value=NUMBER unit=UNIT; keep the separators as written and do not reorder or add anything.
value=2 unit=A
